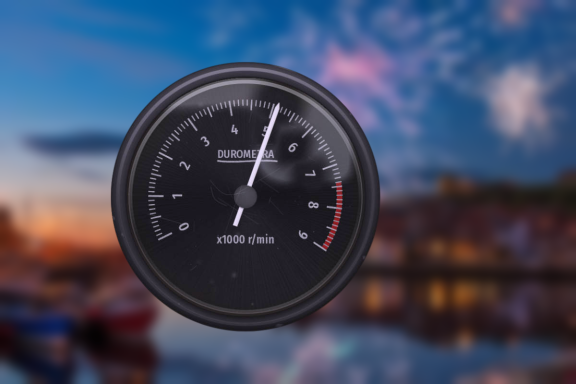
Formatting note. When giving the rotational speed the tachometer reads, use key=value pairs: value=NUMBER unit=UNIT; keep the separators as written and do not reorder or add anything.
value=5100 unit=rpm
